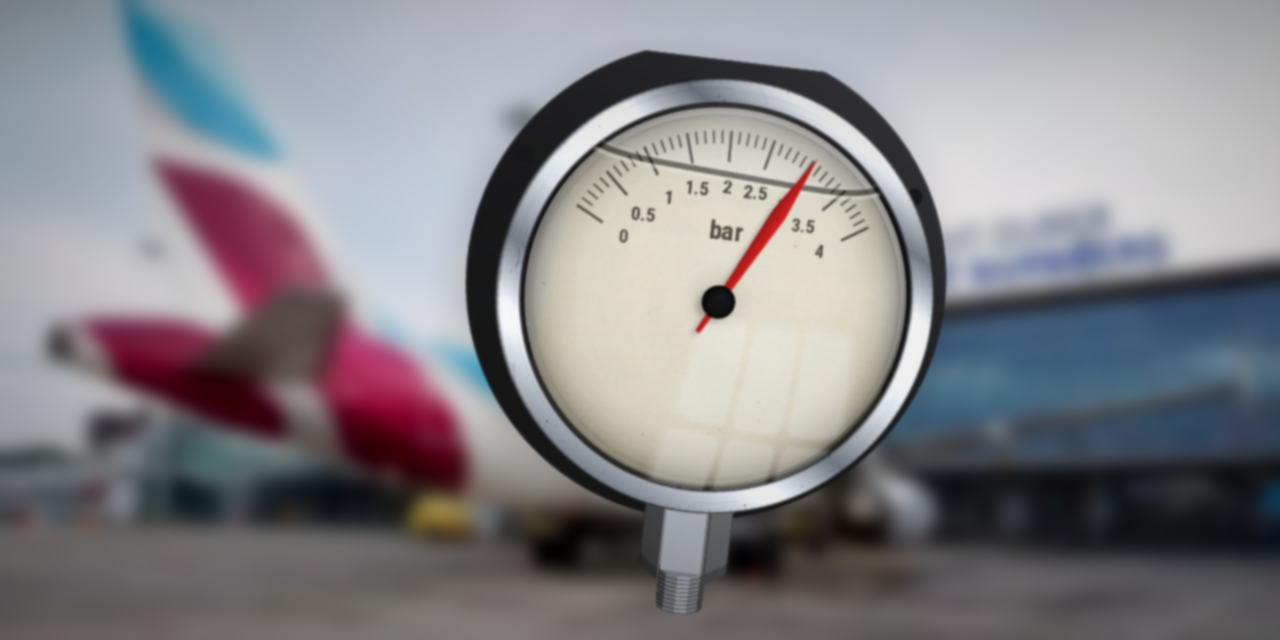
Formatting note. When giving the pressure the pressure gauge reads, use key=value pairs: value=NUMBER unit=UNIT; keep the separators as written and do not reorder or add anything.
value=3 unit=bar
